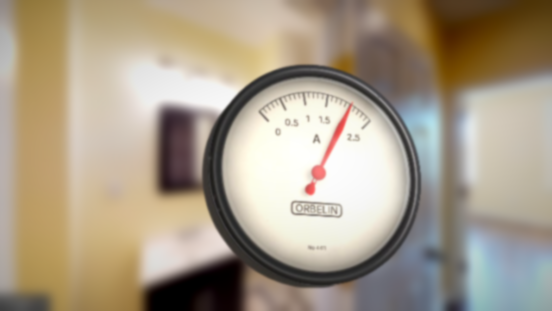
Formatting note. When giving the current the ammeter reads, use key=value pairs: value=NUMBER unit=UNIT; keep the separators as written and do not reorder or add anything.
value=2 unit=A
